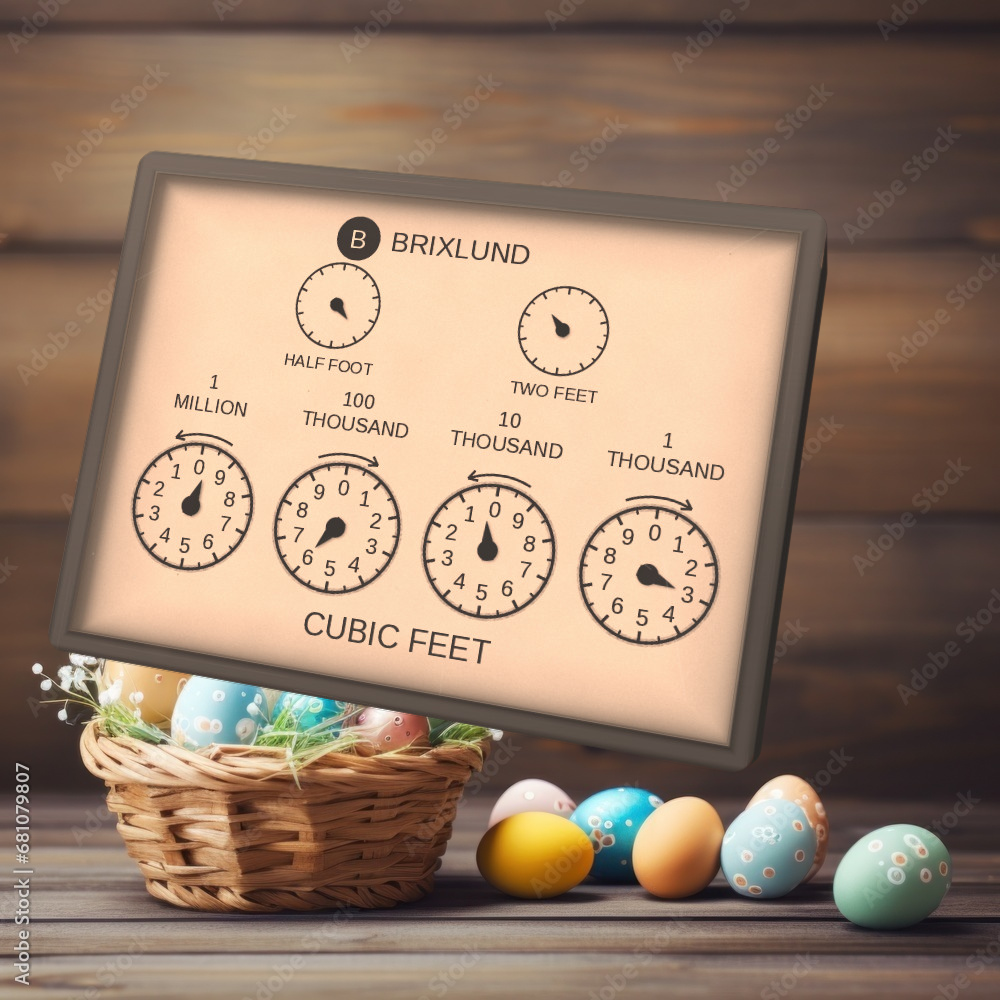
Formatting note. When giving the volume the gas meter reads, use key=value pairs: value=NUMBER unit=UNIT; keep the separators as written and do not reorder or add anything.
value=960300 unit=ft³
